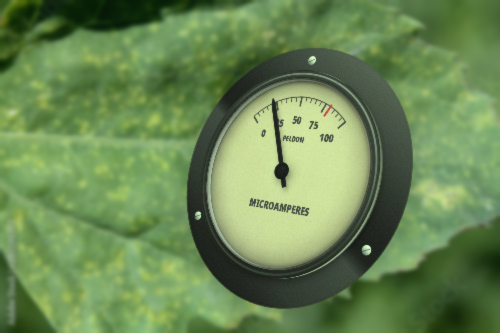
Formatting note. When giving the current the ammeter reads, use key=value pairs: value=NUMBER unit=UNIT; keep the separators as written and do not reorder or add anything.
value=25 unit=µA
